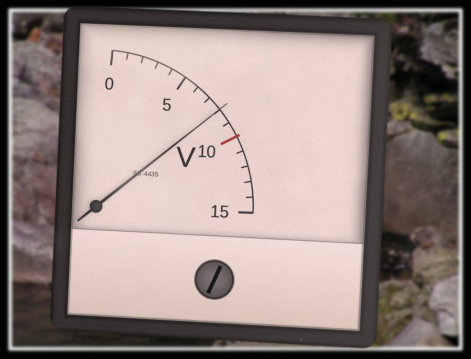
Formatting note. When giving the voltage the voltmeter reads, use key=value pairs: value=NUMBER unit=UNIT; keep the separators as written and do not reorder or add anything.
value=8 unit=V
